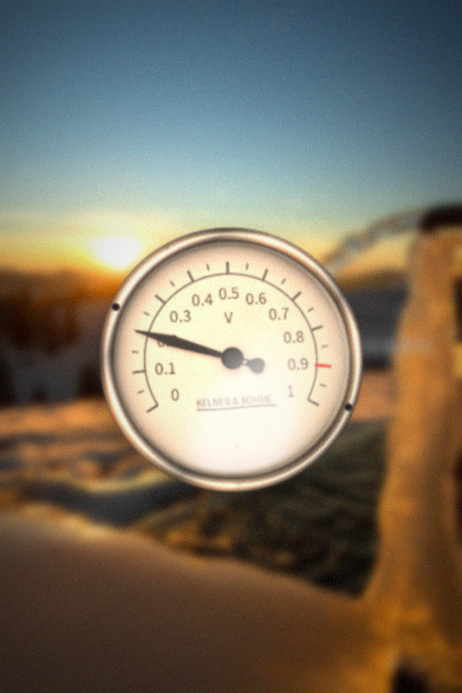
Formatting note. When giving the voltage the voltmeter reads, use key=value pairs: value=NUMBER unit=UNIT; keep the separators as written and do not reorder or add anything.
value=0.2 unit=V
